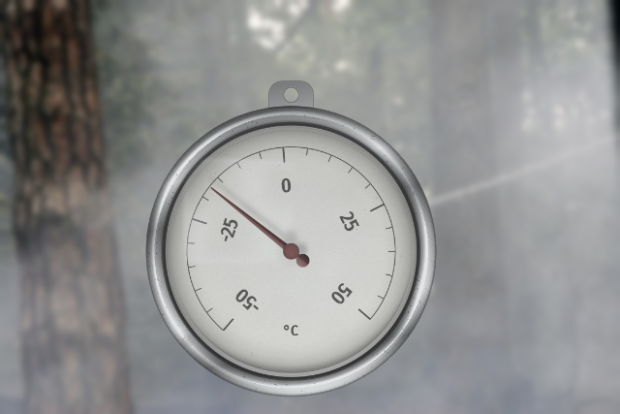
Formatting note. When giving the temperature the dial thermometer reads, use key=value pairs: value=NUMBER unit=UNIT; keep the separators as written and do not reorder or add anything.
value=-17.5 unit=°C
